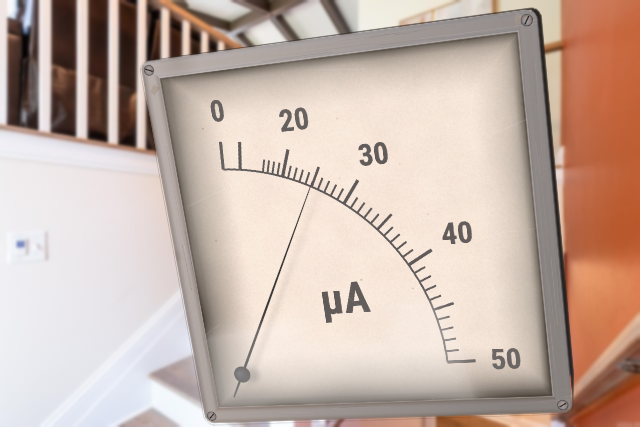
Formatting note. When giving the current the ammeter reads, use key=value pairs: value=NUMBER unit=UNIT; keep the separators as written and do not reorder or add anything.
value=25 unit=µA
